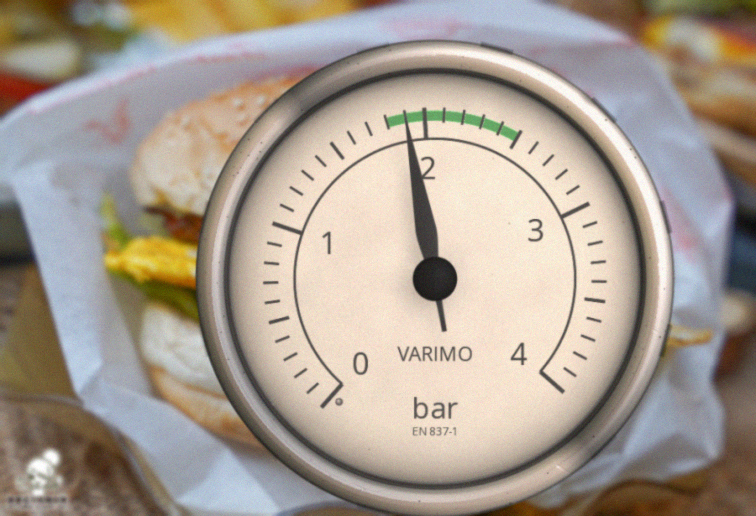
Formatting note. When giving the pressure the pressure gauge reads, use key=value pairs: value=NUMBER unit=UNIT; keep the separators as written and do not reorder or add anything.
value=1.9 unit=bar
